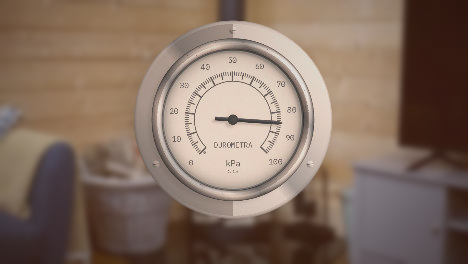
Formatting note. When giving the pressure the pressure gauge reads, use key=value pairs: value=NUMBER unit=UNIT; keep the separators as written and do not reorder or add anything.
value=85 unit=kPa
